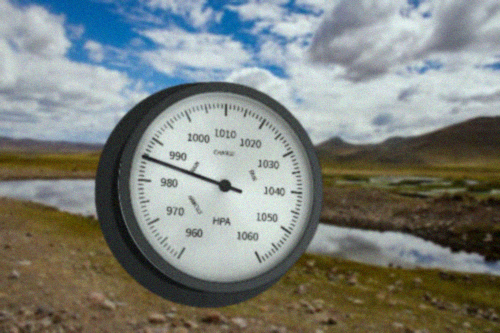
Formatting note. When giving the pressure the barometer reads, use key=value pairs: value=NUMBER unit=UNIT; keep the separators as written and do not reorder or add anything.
value=985 unit=hPa
